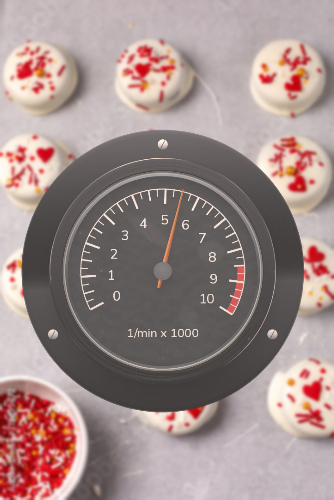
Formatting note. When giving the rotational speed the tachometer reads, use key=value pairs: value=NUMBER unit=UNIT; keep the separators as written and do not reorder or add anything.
value=5500 unit=rpm
